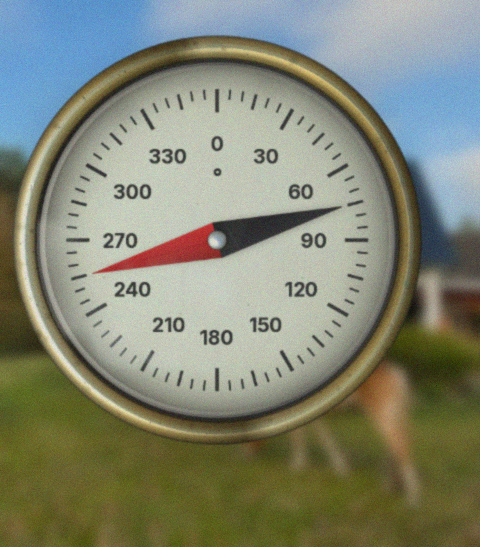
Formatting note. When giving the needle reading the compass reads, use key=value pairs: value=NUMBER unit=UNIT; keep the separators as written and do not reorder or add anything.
value=255 unit=°
